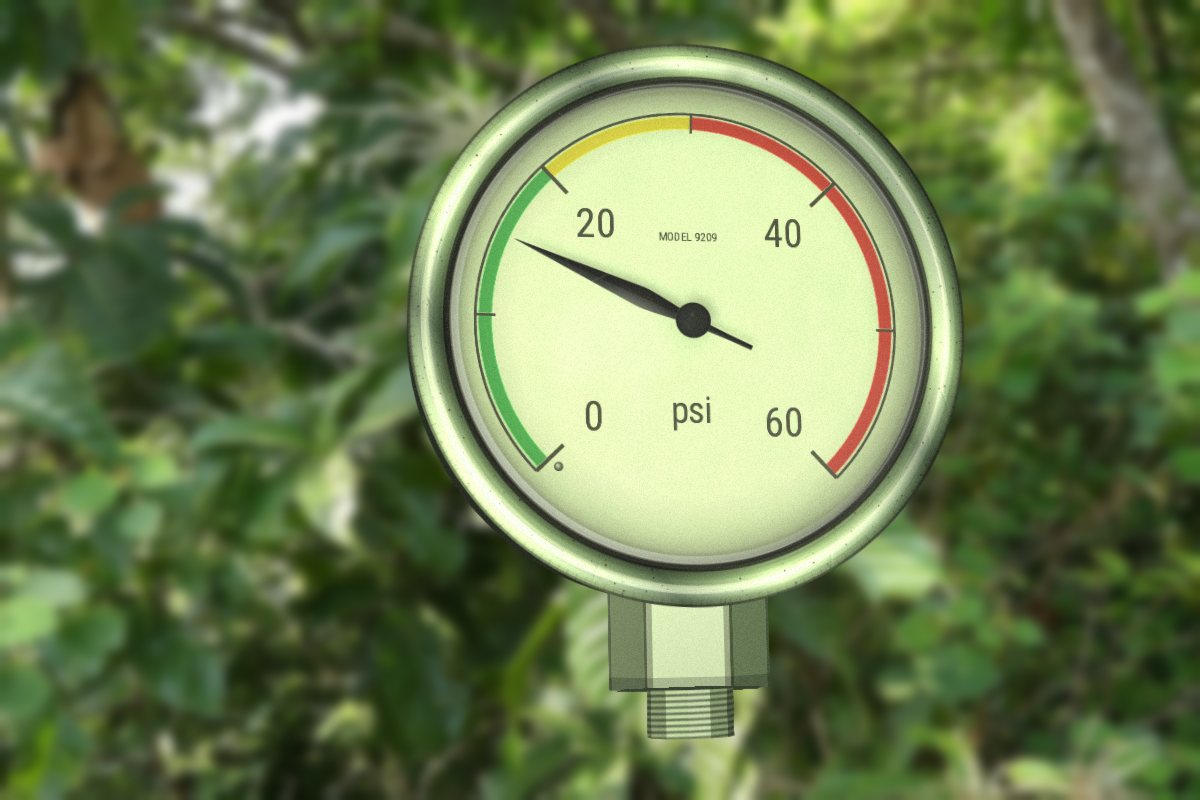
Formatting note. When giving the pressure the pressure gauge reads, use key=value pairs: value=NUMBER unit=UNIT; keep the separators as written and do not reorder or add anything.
value=15 unit=psi
